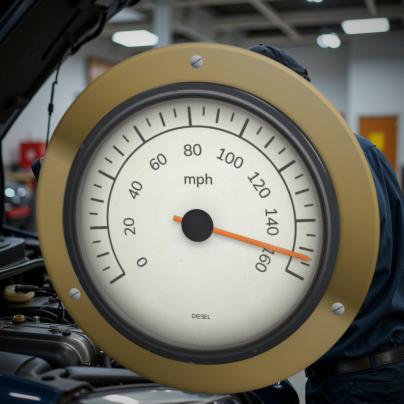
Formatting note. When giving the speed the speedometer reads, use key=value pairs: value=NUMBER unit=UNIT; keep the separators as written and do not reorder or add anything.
value=152.5 unit=mph
